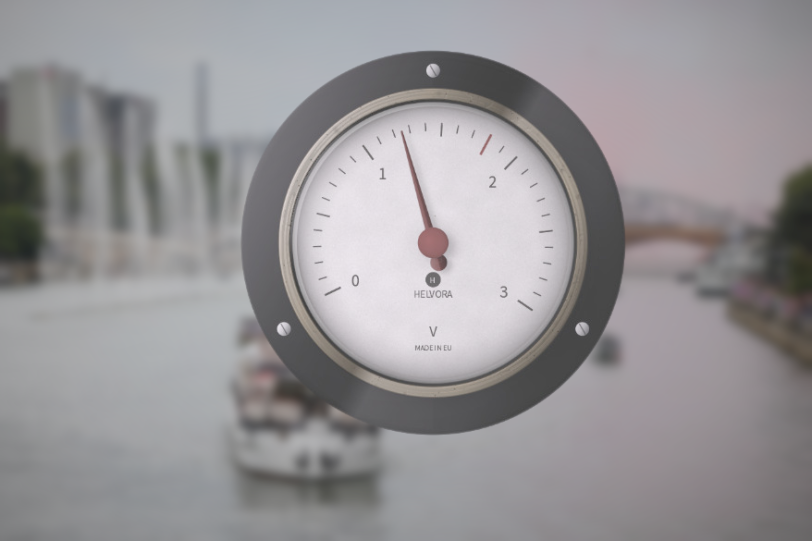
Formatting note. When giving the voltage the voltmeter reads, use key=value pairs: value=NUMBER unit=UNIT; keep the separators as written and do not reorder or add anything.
value=1.25 unit=V
